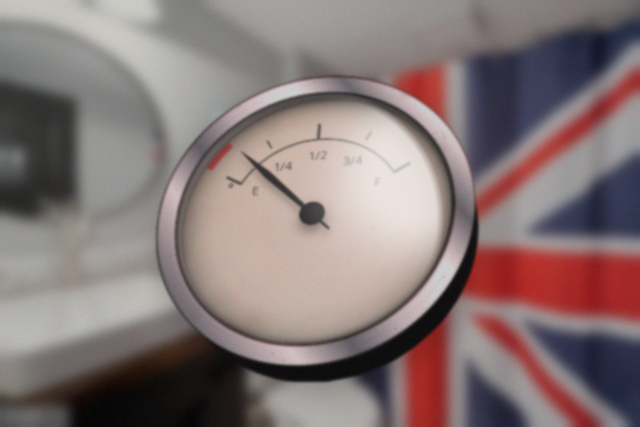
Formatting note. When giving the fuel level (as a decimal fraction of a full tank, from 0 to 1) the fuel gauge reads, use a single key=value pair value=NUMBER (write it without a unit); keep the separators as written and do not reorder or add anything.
value=0.125
